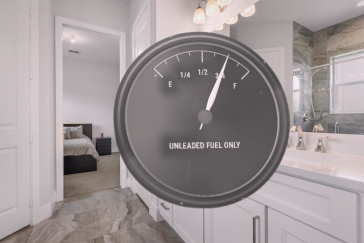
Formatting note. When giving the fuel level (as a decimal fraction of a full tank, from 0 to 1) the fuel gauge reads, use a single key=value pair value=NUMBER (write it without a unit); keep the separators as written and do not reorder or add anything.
value=0.75
